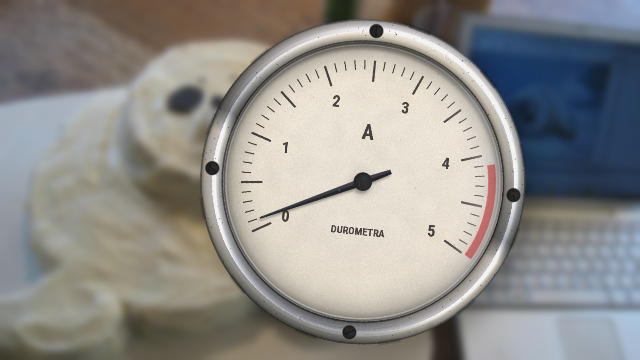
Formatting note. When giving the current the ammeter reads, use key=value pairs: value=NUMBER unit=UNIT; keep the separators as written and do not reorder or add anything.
value=0.1 unit=A
